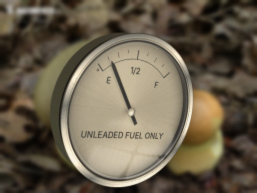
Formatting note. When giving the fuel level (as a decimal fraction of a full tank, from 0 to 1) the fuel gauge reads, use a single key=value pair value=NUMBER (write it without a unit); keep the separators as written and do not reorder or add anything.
value=0.125
